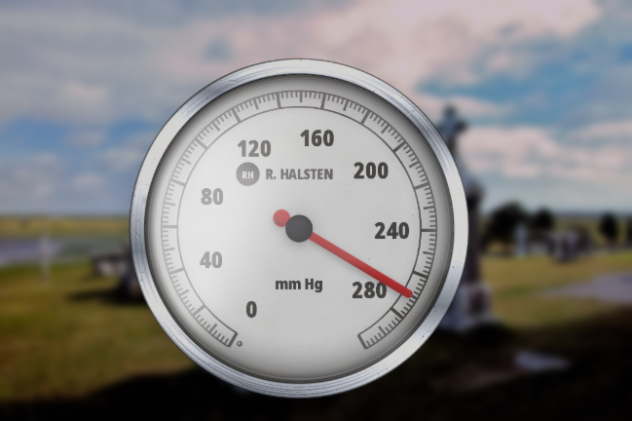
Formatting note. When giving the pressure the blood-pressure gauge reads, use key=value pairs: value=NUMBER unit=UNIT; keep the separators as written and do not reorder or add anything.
value=270 unit=mmHg
